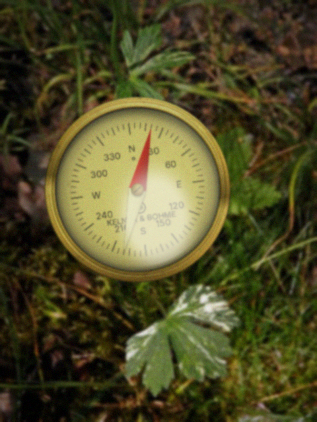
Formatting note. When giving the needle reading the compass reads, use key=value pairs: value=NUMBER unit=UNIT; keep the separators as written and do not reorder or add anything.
value=20 unit=°
